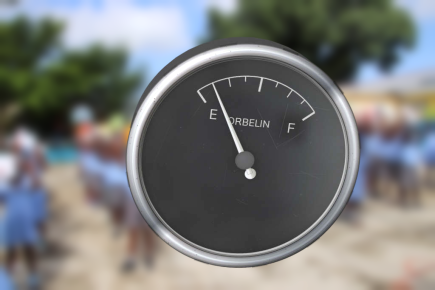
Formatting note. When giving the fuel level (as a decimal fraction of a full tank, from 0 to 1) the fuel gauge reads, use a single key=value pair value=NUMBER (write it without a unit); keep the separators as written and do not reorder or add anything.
value=0.125
